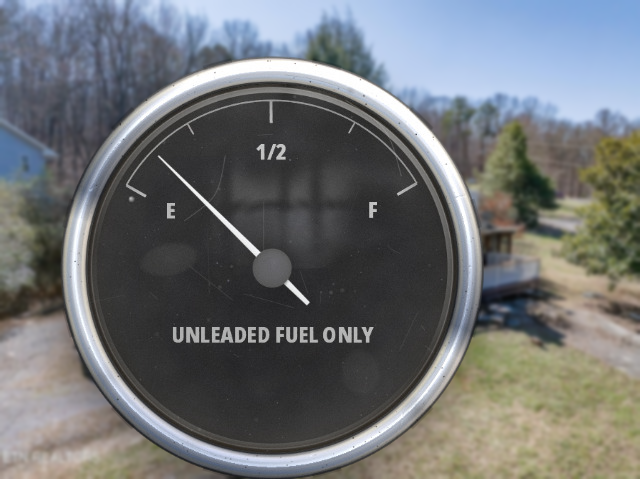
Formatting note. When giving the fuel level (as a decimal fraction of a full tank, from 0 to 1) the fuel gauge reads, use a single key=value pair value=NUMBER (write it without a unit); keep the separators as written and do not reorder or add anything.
value=0.125
